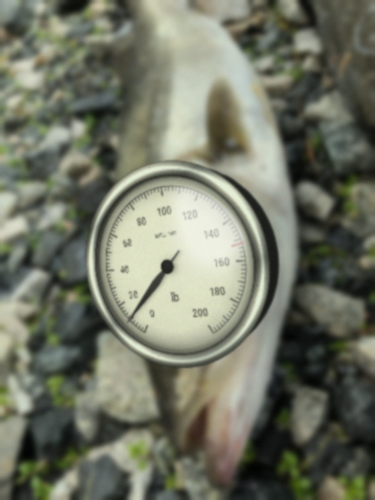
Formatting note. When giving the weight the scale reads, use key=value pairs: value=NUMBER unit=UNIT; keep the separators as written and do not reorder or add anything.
value=10 unit=lb
